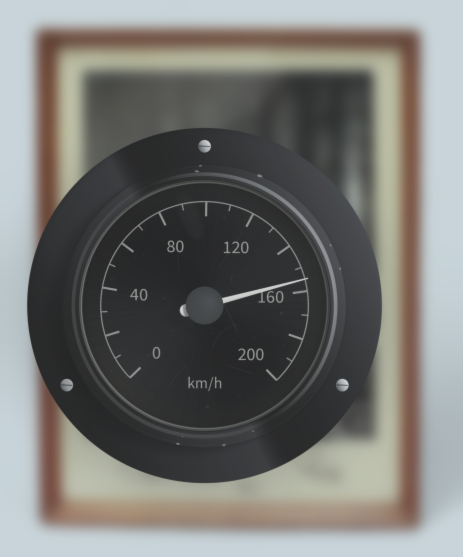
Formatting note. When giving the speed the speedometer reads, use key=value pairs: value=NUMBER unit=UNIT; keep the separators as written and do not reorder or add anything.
value=155 unit=km/h
